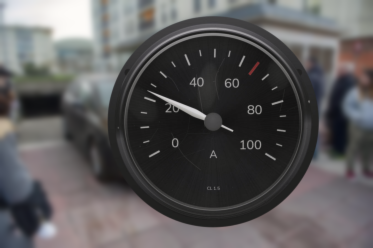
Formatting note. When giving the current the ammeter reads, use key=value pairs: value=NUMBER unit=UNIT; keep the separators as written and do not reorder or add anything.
value=22.5 unit=A
